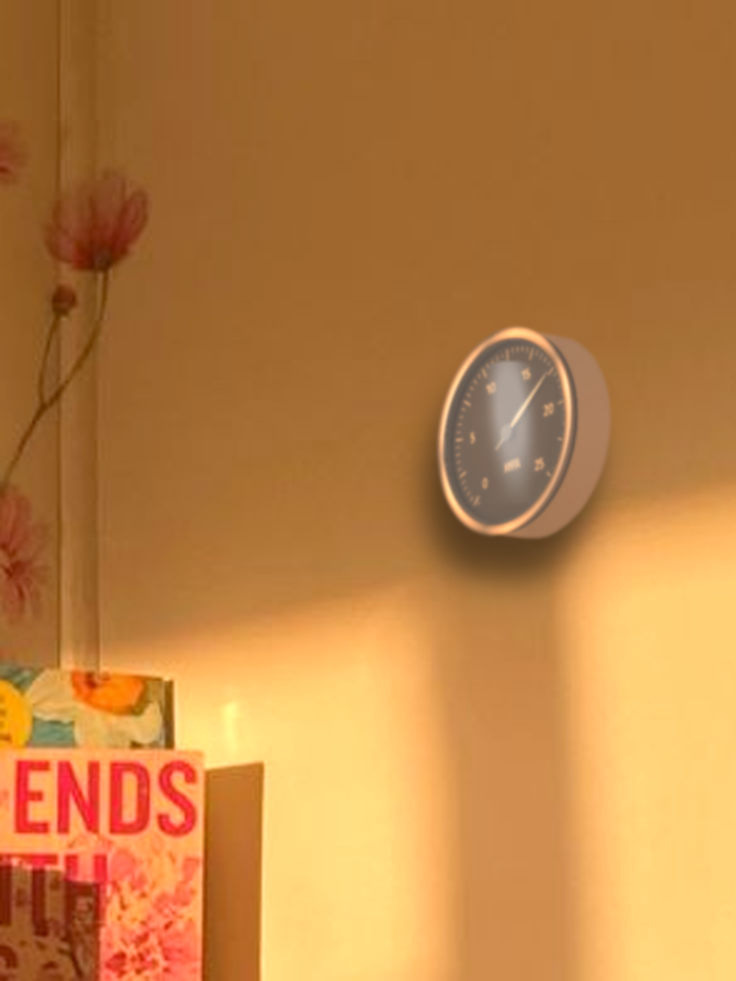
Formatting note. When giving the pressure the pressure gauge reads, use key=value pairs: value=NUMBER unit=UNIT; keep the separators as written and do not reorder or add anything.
value=17.5 unit=MPa
